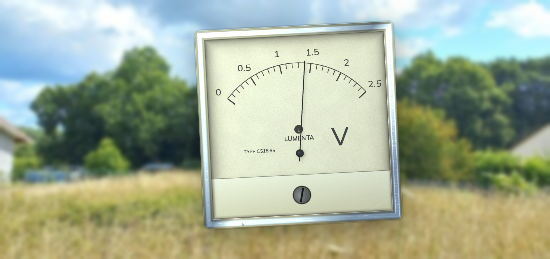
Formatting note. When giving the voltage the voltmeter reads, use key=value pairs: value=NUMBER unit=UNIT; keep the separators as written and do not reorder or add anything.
value=1.4 unit=V
